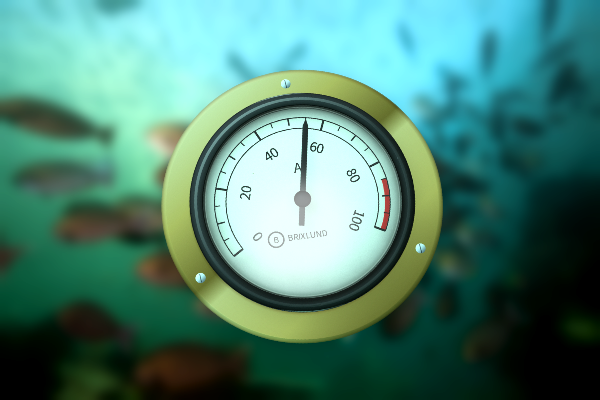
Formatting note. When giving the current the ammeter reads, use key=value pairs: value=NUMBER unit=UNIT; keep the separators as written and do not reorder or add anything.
value=55 unit=A
